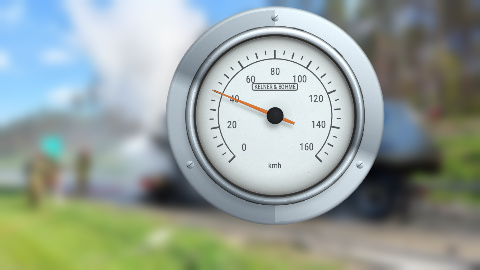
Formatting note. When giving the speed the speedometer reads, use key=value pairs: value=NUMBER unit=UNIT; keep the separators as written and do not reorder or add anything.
value=40 unit=km/h
